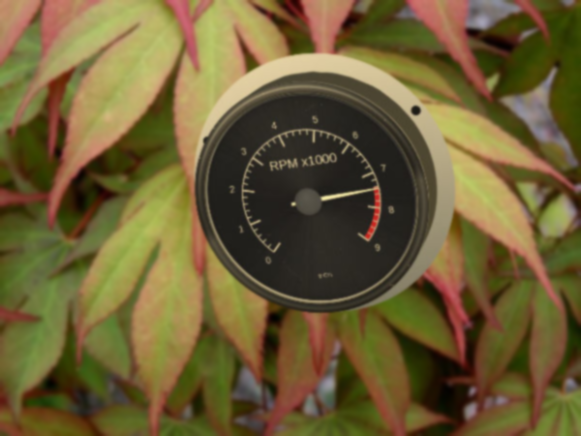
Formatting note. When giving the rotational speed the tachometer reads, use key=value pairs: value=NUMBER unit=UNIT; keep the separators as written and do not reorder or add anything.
value=7400 unit=rpm
